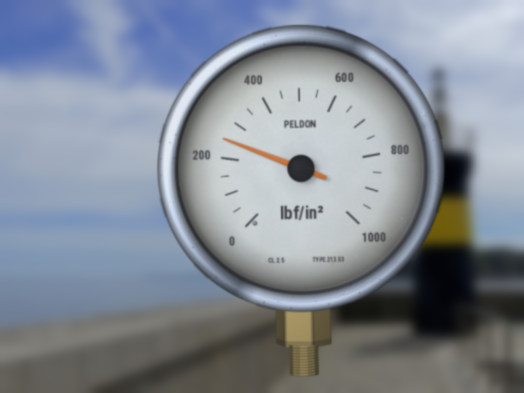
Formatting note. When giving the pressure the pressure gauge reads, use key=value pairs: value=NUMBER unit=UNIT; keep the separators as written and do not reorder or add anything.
value=250 unit=psi
